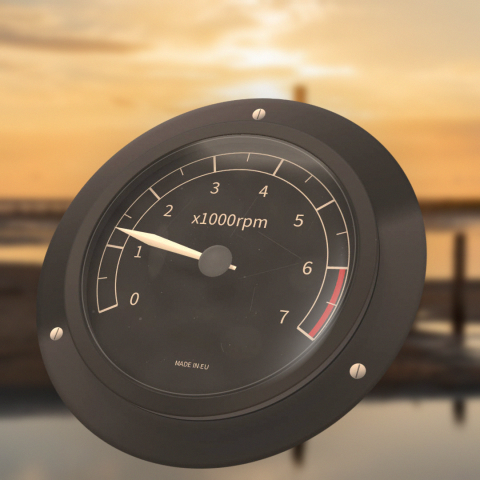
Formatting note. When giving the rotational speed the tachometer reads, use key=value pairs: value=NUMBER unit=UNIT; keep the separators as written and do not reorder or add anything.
value=1250 unit=rpm
